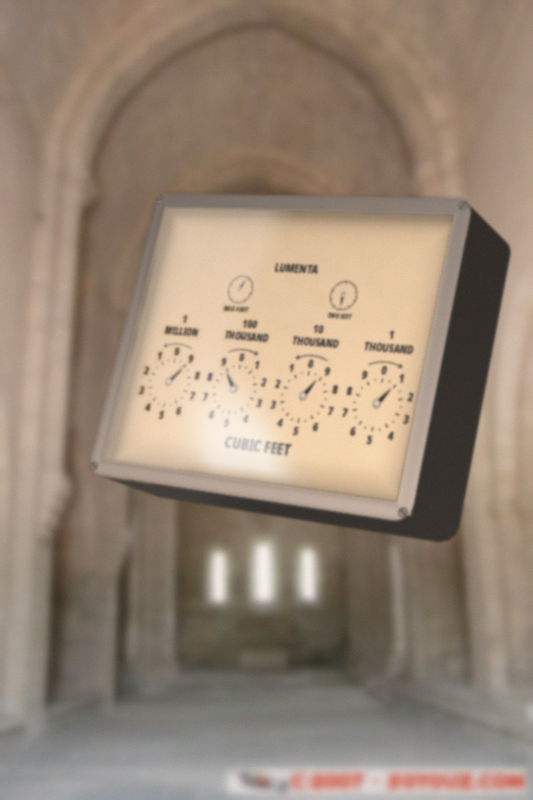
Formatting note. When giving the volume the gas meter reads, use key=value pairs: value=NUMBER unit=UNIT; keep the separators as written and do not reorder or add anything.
value=889100 unit=ft³
